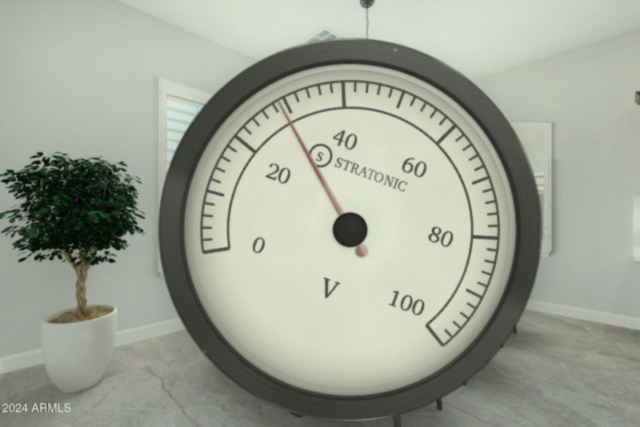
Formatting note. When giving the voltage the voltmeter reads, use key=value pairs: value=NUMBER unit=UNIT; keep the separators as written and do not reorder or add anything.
value=29 unit=V
